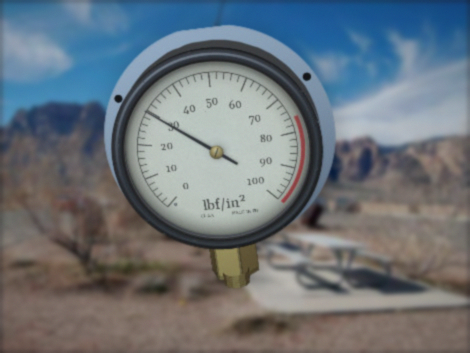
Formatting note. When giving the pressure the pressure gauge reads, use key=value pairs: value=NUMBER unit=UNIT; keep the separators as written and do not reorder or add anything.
value=30 unit=psi
